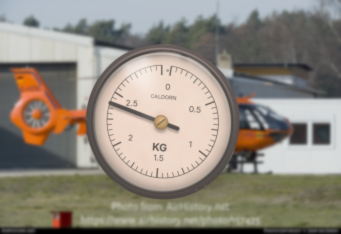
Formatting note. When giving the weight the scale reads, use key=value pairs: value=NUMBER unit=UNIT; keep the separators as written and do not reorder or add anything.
value=2.4 unit=kg
